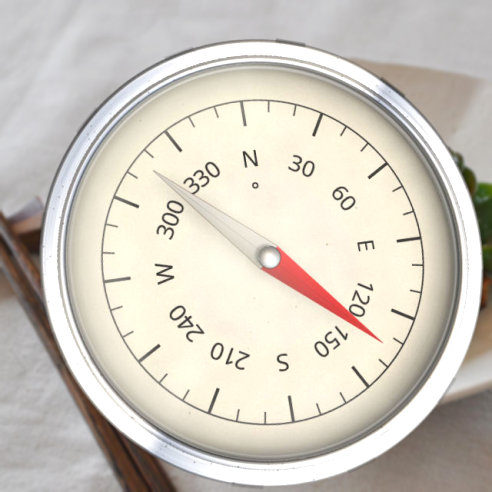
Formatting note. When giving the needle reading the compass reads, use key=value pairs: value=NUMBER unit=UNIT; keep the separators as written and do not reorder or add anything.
value=135 unit=°
